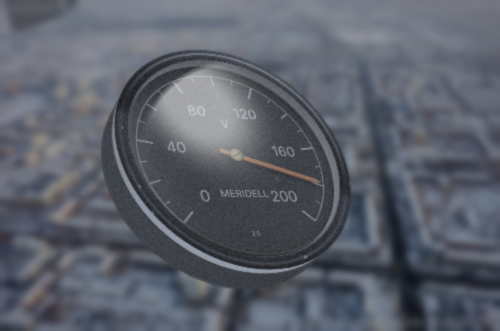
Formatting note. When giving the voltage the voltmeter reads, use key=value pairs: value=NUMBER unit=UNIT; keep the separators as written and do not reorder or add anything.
value=180 unit=V
